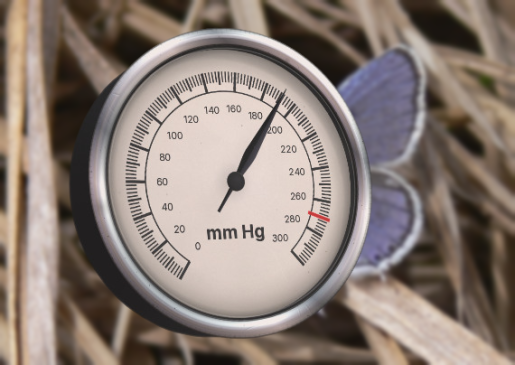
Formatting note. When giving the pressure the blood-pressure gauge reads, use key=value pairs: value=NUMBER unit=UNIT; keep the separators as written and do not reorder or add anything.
value=190 unit=mmHg
